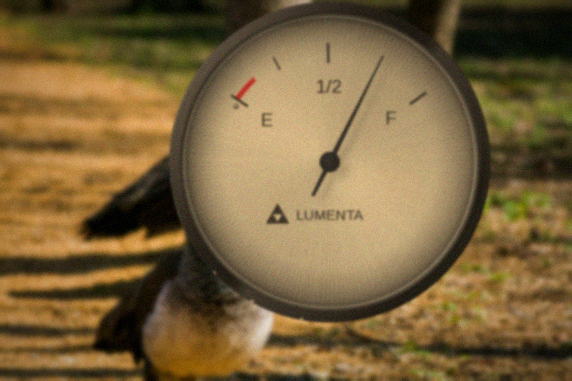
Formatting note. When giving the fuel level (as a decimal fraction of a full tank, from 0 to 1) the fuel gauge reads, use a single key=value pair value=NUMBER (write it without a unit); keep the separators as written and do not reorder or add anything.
value=0.75
